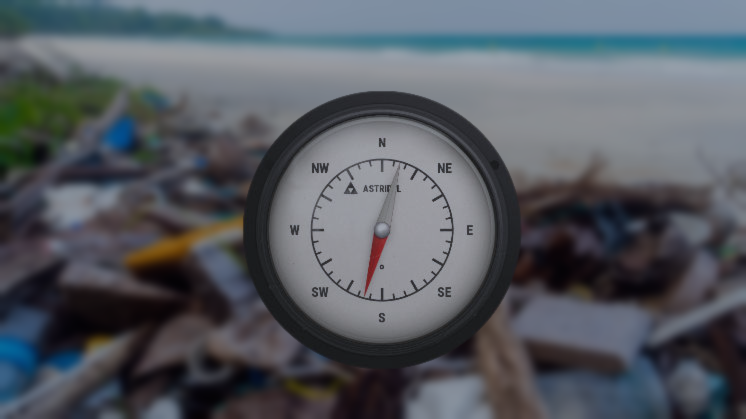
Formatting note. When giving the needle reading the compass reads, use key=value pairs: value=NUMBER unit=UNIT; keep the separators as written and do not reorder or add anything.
value=195 unit=°
